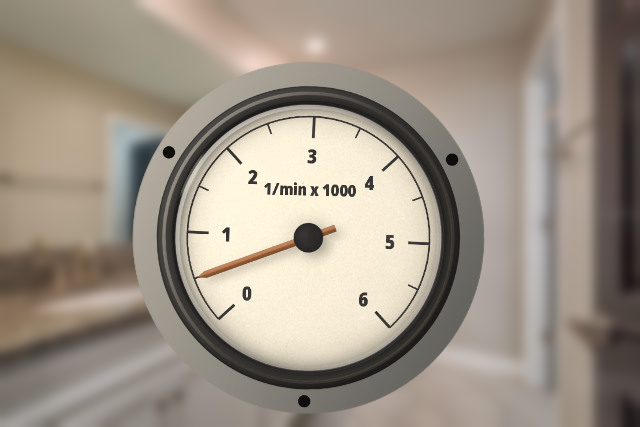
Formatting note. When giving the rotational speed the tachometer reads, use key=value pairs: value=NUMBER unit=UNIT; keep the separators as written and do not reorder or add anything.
value=500 unit=rpm
